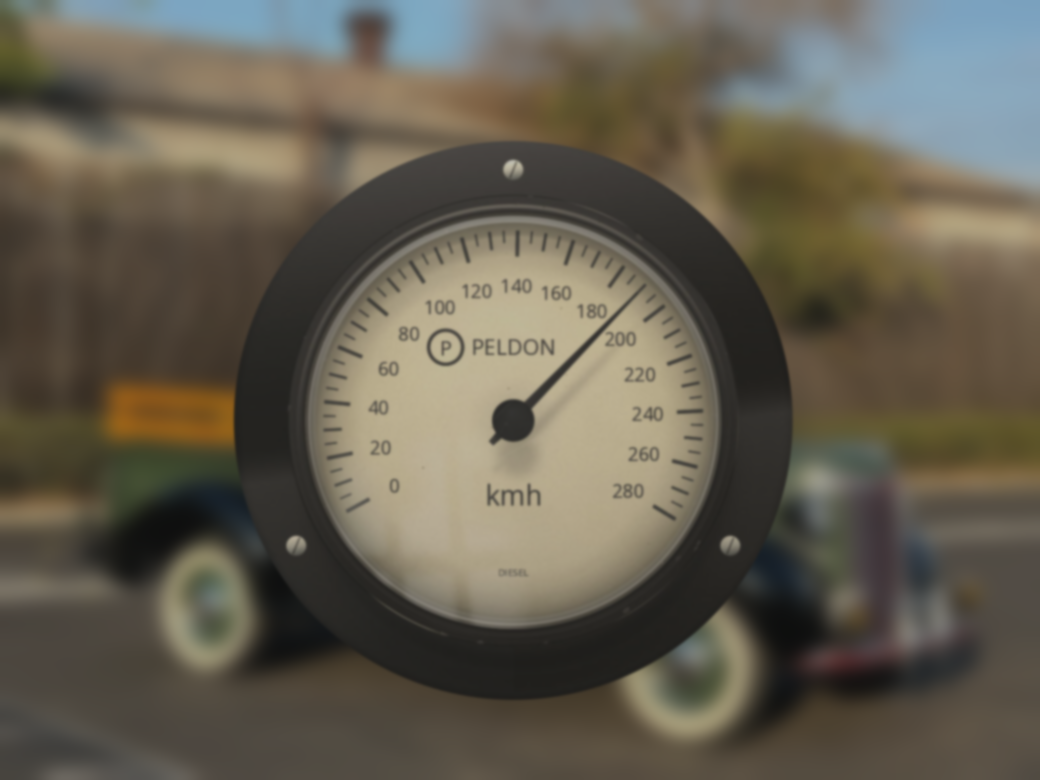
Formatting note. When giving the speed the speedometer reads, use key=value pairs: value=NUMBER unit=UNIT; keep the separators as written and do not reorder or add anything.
value=190 unit=km/h
